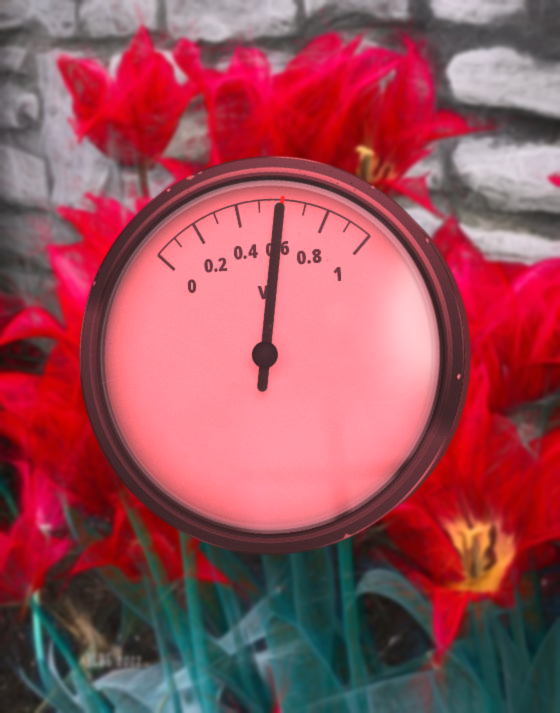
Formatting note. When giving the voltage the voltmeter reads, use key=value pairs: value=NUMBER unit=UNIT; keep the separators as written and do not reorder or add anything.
value=0.6 unit=V
